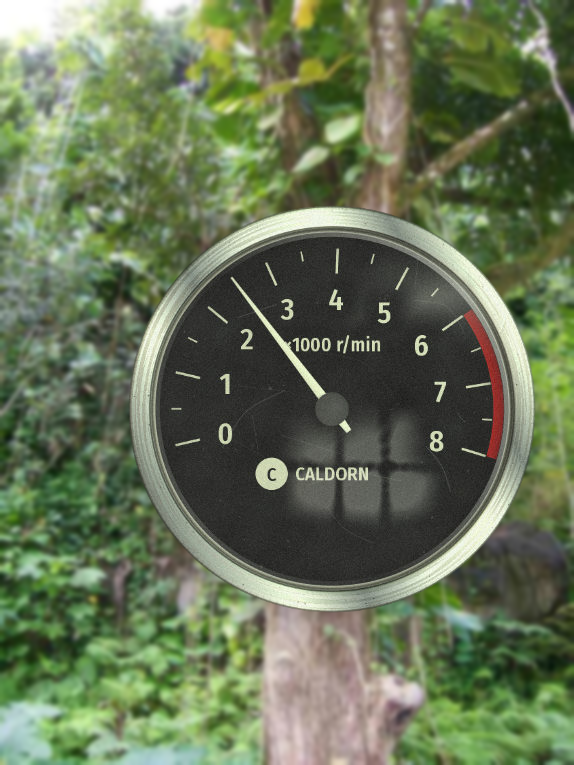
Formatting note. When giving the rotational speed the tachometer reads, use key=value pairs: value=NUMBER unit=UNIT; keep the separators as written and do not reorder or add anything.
value=2500 unit=rpm
